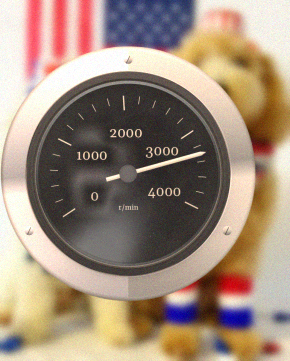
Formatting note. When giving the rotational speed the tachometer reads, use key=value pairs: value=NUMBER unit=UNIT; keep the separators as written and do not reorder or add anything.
value=3300 unit=rpm
